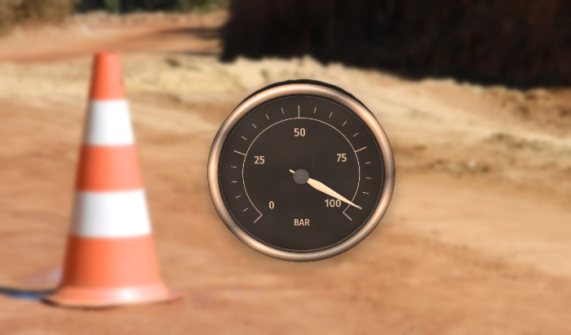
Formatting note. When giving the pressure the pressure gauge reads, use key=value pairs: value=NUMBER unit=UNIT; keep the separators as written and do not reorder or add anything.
value=95 unit=bar
